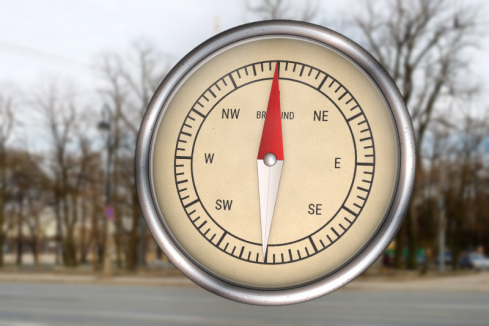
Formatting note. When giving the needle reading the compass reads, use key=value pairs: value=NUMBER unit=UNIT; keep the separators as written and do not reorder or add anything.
value=0 unit=°
